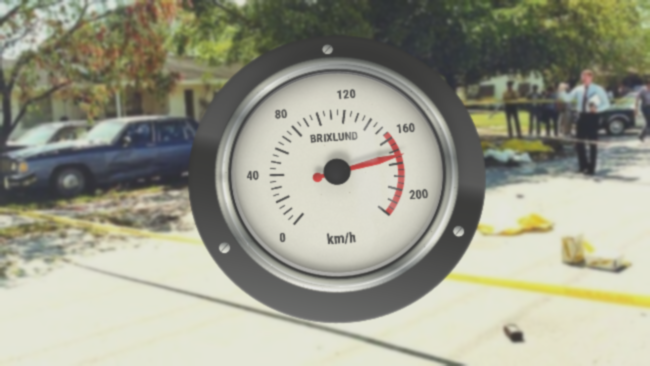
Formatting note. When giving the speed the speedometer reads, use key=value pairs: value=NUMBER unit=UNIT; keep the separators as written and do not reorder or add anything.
value=175 unit=km/h
